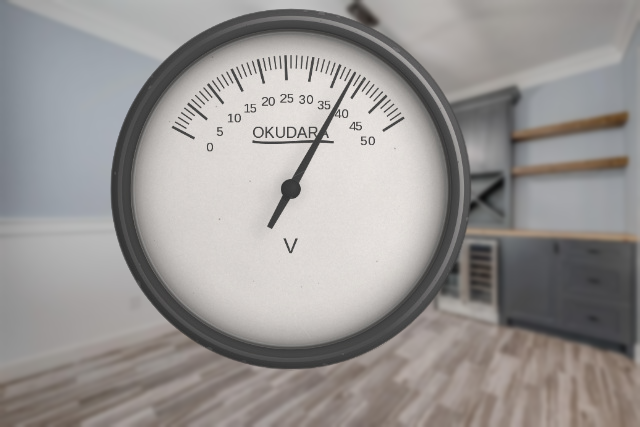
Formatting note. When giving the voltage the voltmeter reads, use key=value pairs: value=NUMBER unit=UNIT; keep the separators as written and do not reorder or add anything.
value=38 unit=V
